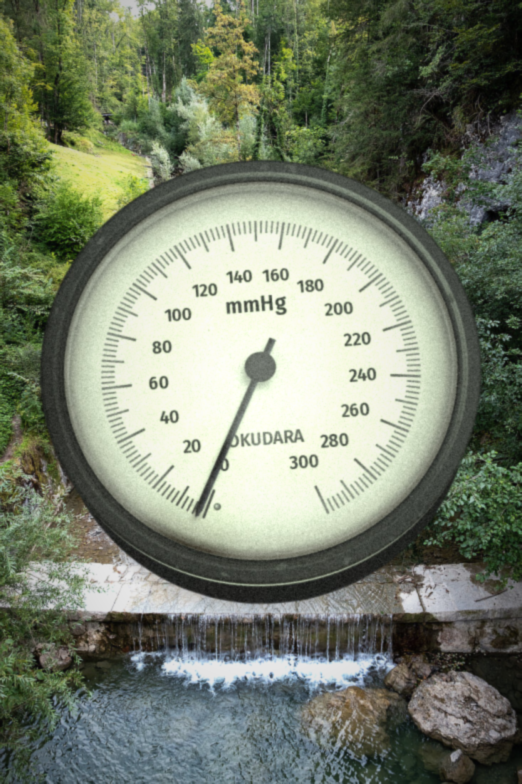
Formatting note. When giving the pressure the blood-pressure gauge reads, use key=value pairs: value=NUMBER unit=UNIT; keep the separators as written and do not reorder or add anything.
value=2 unit=mmHg
